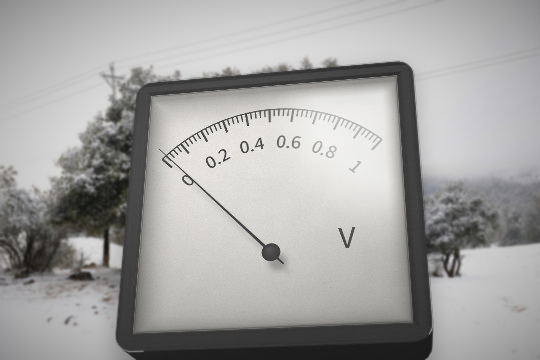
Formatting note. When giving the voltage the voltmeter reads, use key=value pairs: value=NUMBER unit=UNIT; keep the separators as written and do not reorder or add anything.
value=0.02 unit=V
